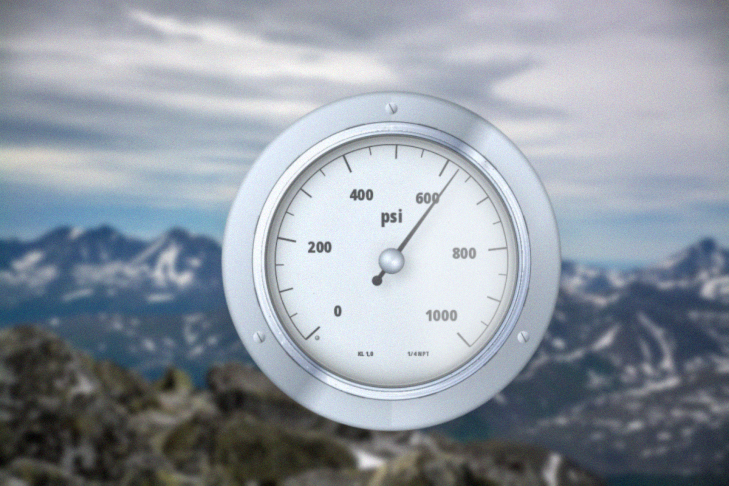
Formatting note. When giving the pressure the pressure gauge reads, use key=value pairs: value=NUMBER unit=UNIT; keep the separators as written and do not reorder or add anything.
value=625 unit=psi
